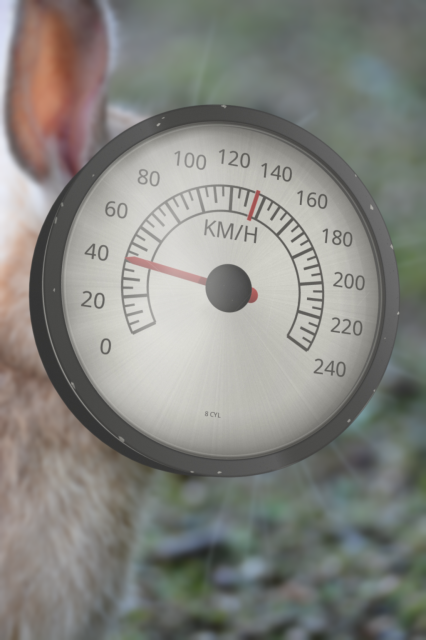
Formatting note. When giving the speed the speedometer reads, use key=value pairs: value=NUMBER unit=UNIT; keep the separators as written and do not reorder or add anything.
value=40 unit=km/h
